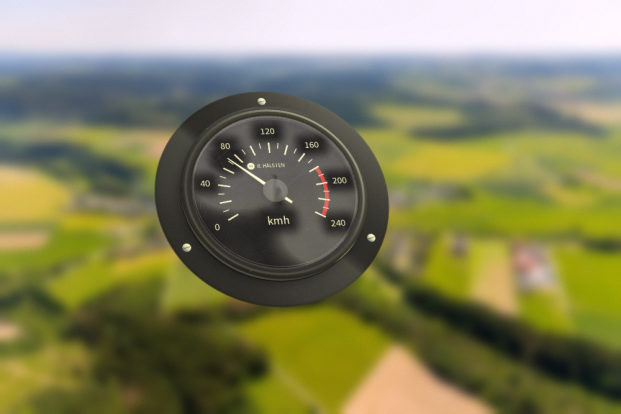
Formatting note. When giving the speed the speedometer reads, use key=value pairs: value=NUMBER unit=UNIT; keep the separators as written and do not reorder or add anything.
value=70 unit=km/h
